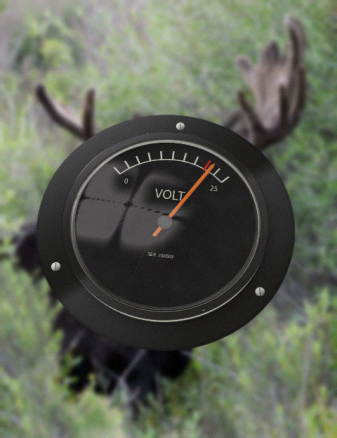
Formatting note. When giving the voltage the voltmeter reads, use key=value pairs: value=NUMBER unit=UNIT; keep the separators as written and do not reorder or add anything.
value=21.25 unit=V
